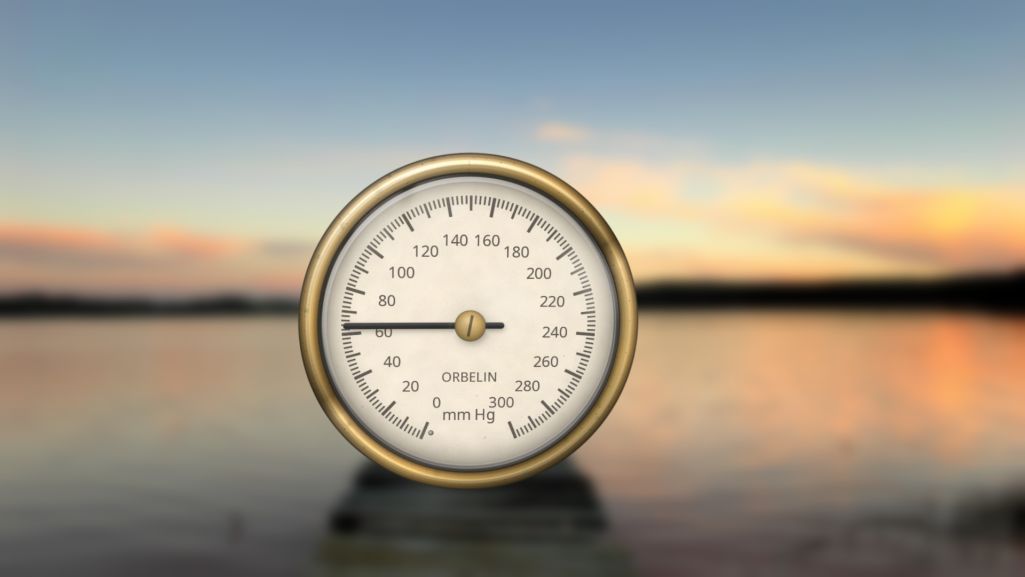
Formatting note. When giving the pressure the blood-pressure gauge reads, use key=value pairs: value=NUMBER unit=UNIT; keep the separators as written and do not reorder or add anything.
value=64 unit=mmHg
